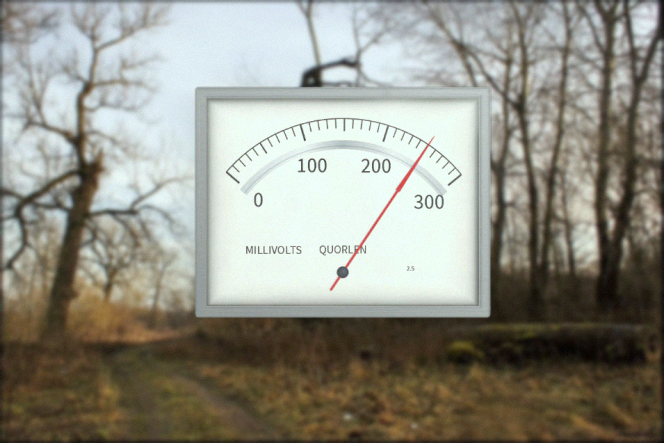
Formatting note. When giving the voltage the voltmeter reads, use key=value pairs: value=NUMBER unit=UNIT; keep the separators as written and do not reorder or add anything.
value=250 unit=mV
